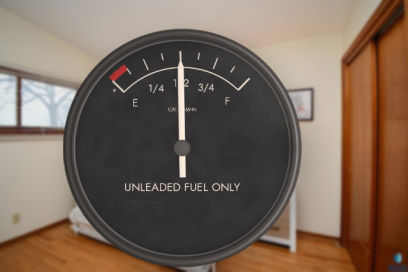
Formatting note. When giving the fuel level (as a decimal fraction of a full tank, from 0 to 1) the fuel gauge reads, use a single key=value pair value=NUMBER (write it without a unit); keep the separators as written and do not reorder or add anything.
value=0.5
